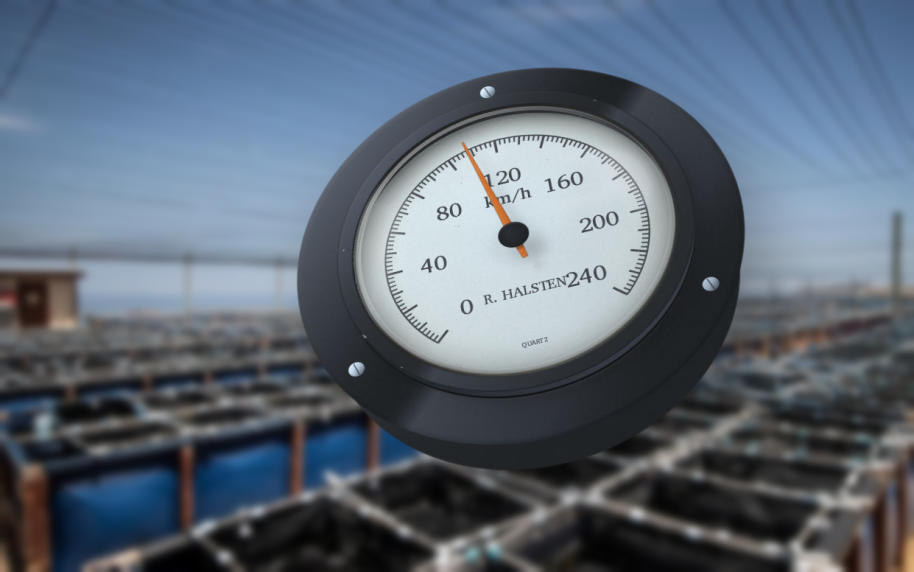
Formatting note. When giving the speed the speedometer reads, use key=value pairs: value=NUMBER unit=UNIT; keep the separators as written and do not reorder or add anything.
value=108 unit=km/h
